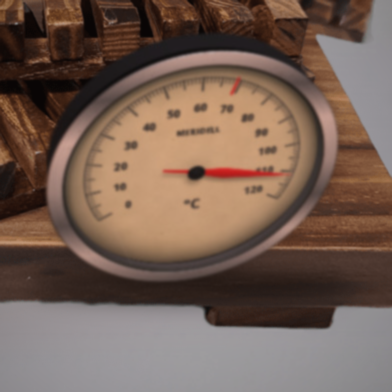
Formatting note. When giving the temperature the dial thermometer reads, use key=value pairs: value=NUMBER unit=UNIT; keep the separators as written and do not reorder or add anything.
value=110 unit=°C
